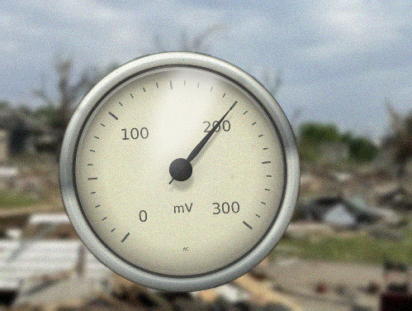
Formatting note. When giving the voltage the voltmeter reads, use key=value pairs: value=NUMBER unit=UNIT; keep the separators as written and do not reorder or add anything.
value=200 unit=mV
